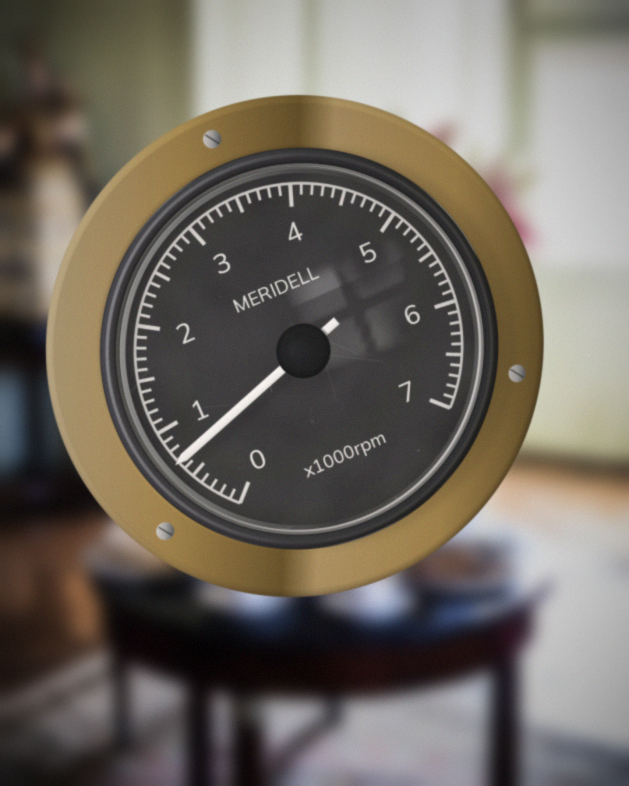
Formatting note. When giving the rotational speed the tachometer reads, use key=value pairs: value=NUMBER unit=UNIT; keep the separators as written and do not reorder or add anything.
value=700 unit=rpm
